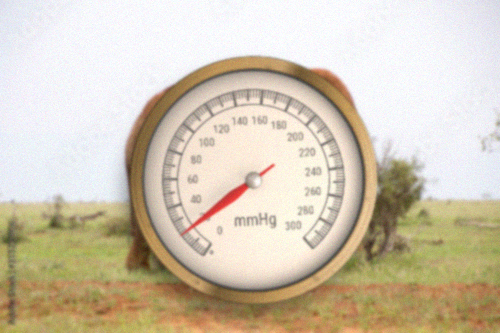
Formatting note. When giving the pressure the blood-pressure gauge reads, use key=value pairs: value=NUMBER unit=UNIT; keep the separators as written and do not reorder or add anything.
value=20 unit=mmHg
